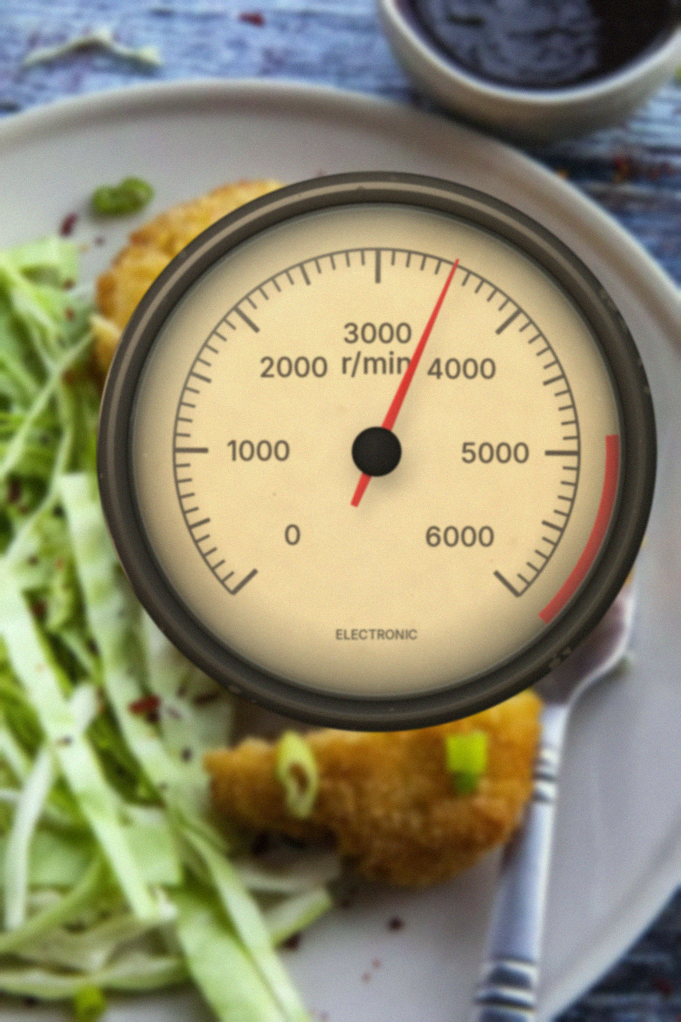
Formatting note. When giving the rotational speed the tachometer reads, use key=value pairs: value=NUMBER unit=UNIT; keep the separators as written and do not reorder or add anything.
value=3500 unit=rpm
